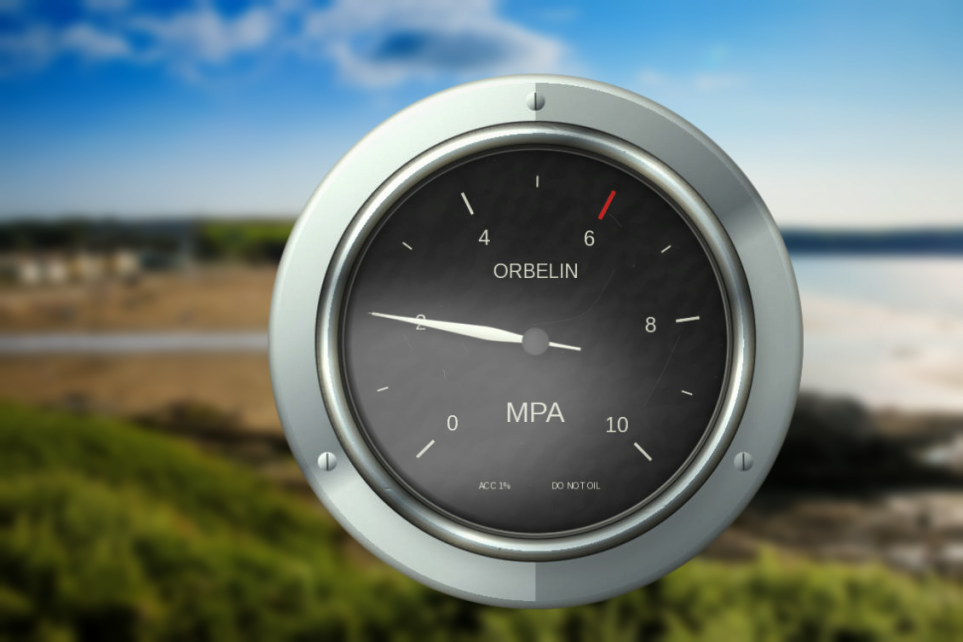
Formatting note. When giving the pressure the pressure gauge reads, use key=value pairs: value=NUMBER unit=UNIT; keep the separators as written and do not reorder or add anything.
value=2 unit=MPa
